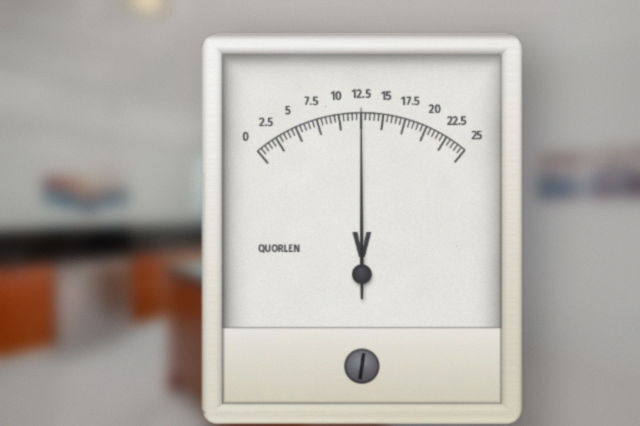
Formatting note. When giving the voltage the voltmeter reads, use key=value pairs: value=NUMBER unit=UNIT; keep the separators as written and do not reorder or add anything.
value=12.5 unit=V
